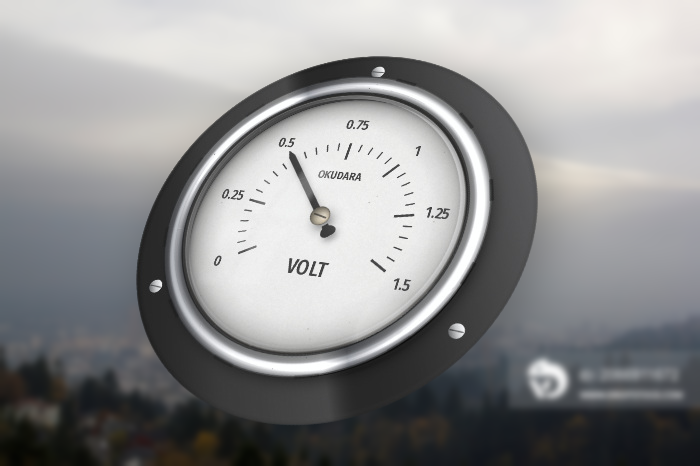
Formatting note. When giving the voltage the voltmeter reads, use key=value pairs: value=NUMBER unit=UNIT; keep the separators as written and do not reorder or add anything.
value=0.5 unit=V
